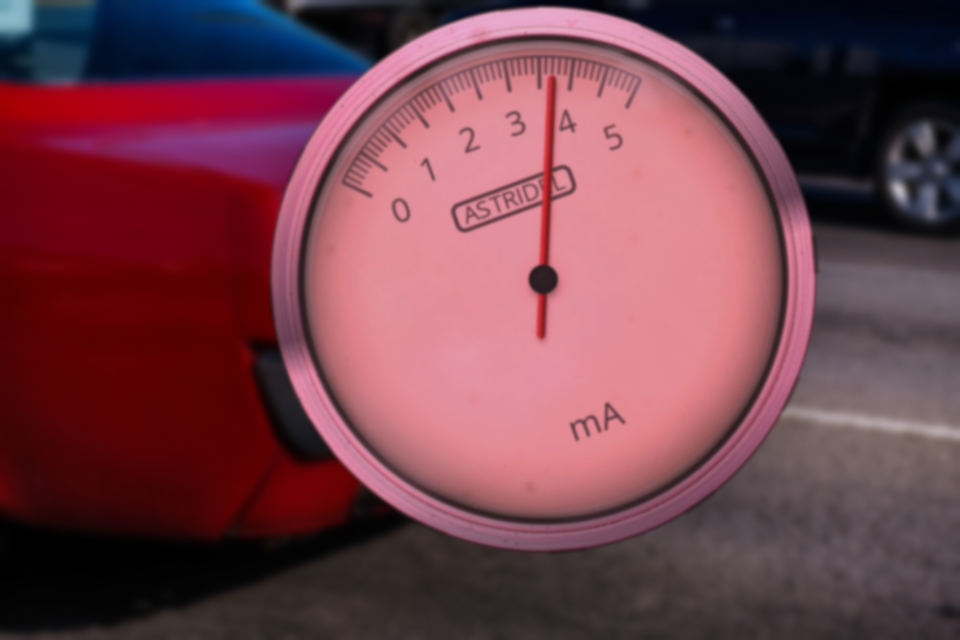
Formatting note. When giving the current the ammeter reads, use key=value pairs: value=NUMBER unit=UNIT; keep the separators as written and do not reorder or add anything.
value=3.7 unit=mA
